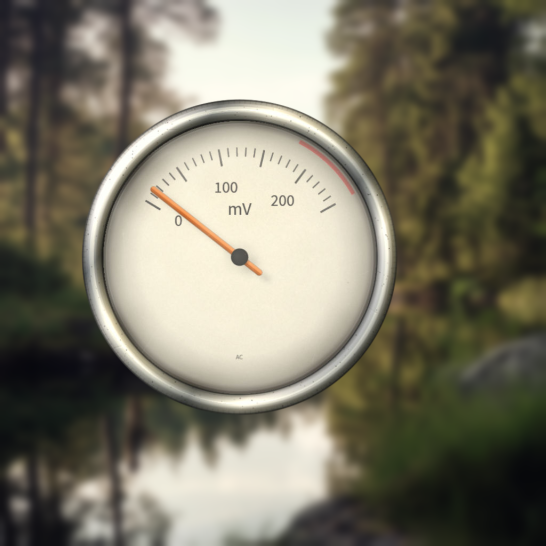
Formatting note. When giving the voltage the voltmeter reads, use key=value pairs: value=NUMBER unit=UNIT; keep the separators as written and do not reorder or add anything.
value=15 unit=mV
